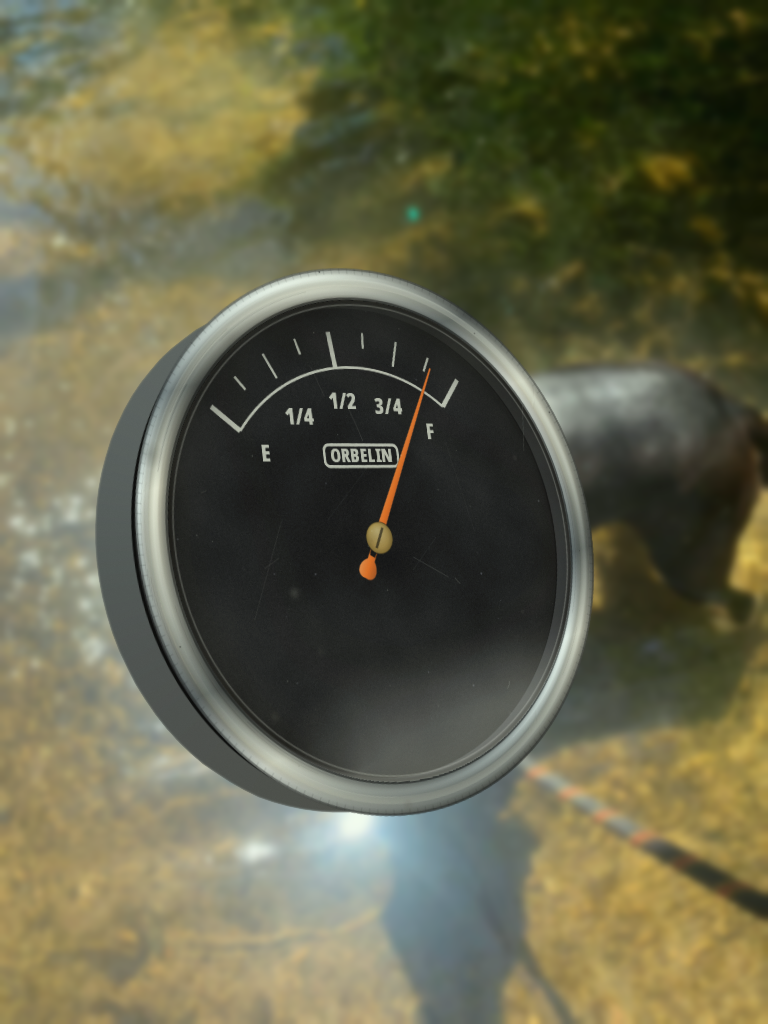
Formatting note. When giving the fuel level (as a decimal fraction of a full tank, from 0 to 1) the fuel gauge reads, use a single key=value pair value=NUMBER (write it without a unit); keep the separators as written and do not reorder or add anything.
value=0.875
